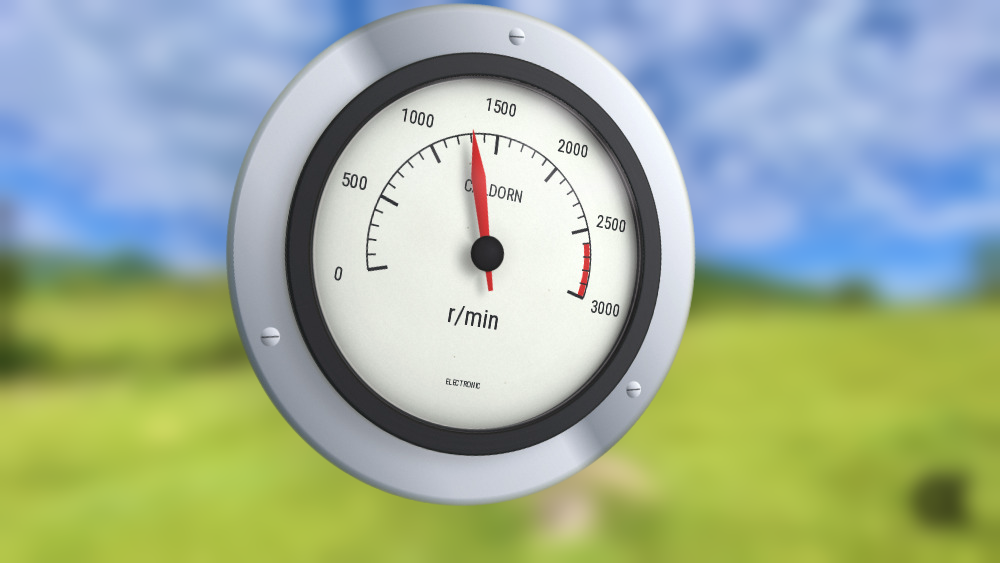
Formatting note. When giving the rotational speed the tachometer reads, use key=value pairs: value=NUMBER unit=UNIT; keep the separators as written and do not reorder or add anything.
value=1300 unit=rpm
